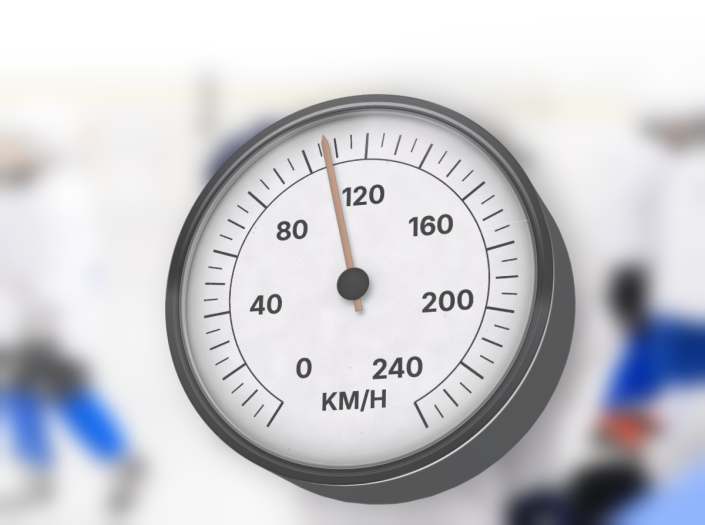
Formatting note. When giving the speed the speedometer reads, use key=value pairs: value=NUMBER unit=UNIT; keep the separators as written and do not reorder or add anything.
value=107.5 unit=km/h
